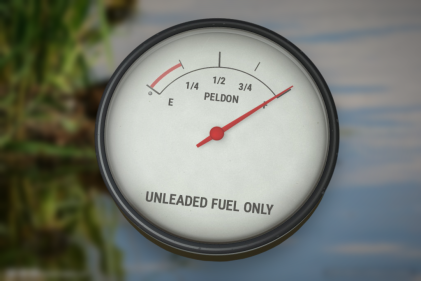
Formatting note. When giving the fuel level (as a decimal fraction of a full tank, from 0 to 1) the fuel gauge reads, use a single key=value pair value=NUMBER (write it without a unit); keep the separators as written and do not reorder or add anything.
value=1
